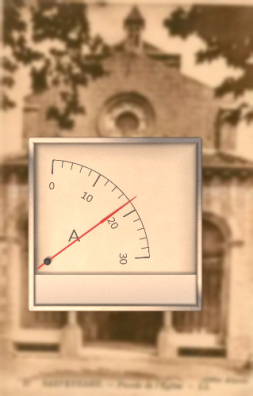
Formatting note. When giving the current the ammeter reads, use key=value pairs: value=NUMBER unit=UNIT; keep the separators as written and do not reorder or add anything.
value=18 unit=A
